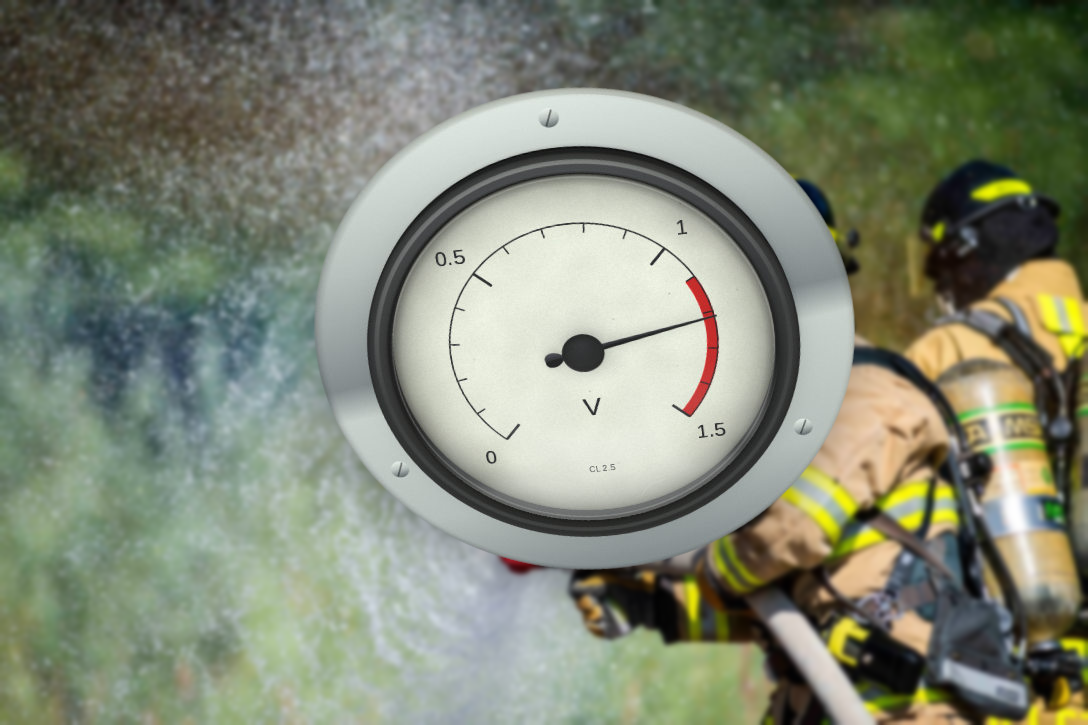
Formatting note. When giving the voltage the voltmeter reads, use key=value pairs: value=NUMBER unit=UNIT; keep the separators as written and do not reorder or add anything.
value=1.2 unit=V
